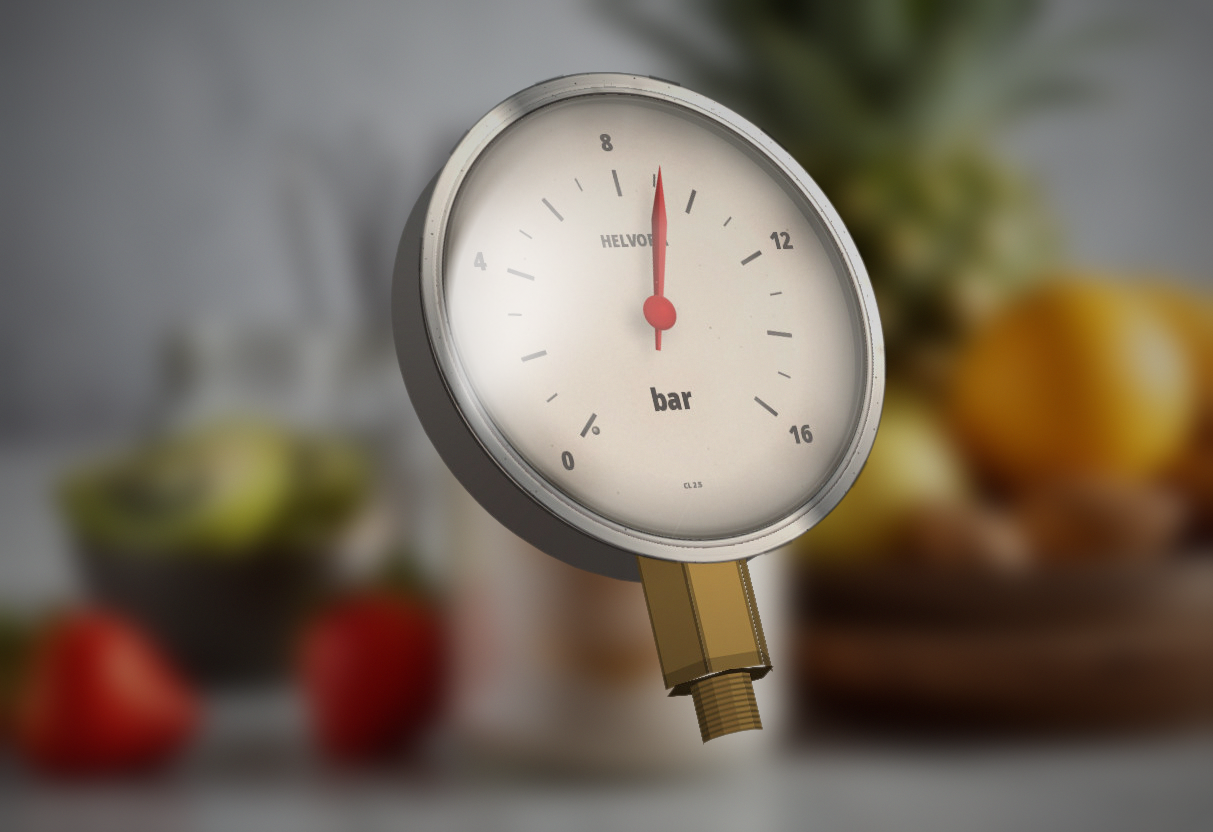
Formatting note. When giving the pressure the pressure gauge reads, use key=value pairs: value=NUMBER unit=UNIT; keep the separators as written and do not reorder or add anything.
value=9 unit=bar
